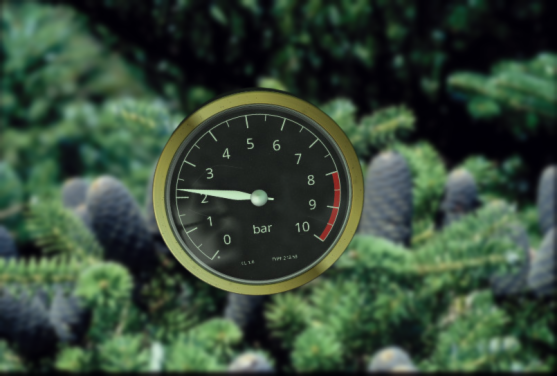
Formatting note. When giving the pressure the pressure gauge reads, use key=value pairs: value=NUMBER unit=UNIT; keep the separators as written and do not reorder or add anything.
value=2.25 unit=bar
